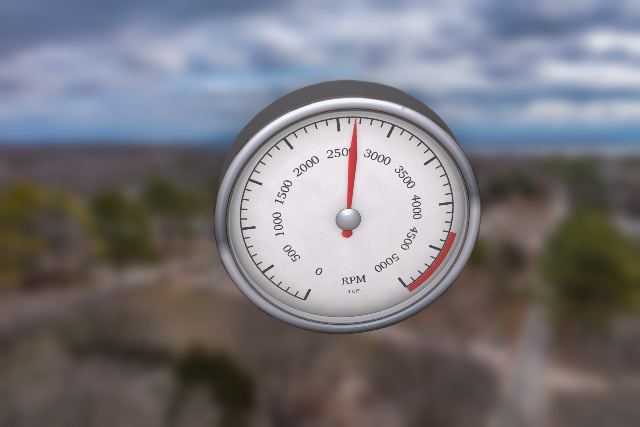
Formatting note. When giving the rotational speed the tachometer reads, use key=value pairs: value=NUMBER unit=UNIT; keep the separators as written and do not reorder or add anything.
value=2650 unit=rpm
